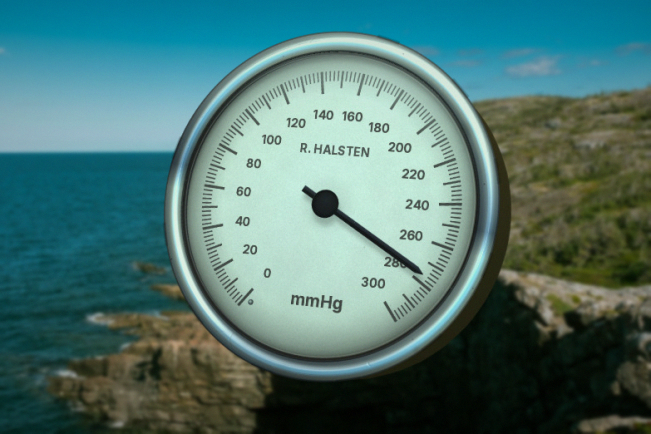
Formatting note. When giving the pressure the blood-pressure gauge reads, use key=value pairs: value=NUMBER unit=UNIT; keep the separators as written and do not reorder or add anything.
value=276 unit=mmHg
